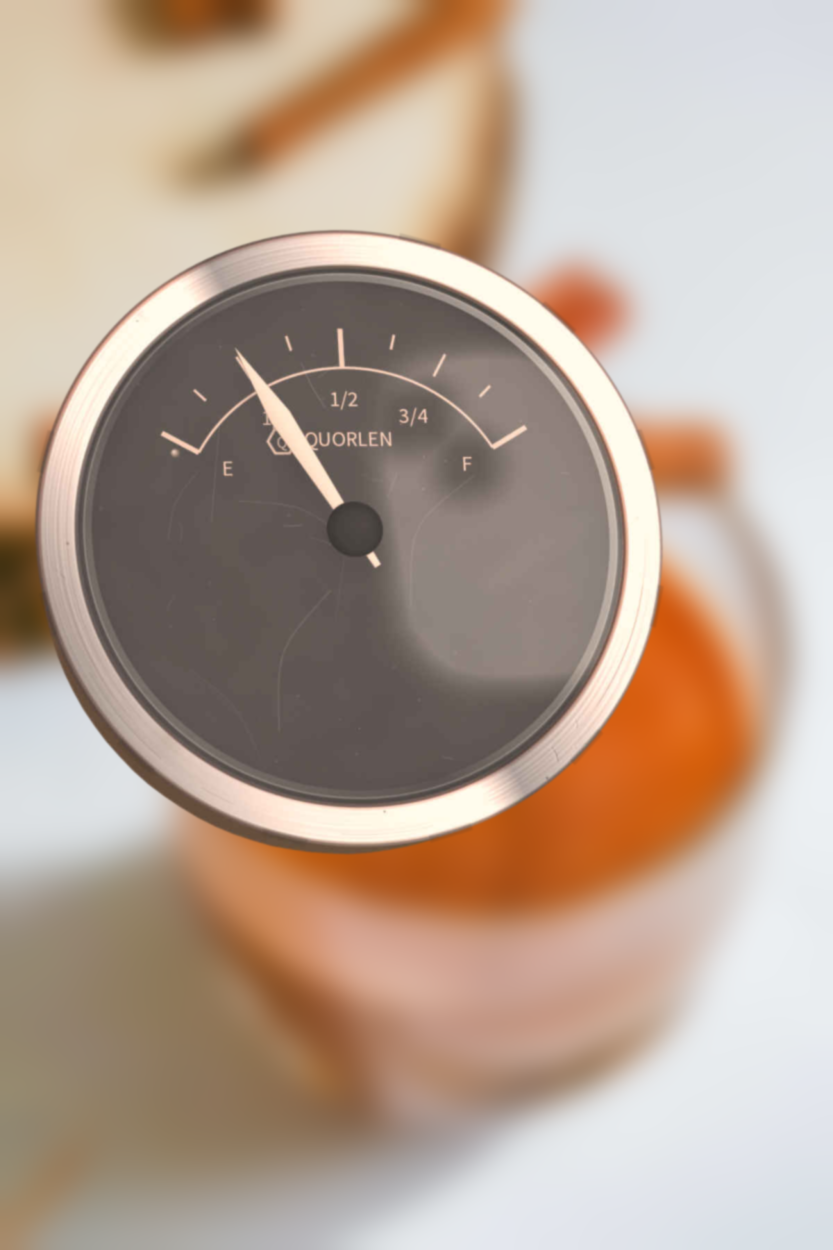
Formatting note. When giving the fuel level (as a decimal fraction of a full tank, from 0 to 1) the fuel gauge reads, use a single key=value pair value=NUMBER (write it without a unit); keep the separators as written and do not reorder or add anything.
value=0.25
